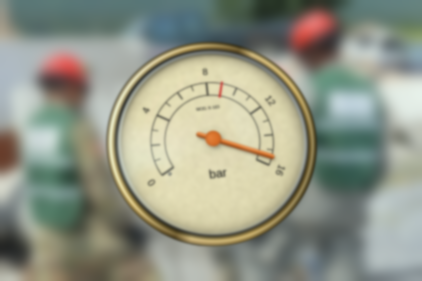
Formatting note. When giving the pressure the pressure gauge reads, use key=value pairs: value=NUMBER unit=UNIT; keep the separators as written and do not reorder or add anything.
value=15.5 unit=bar
